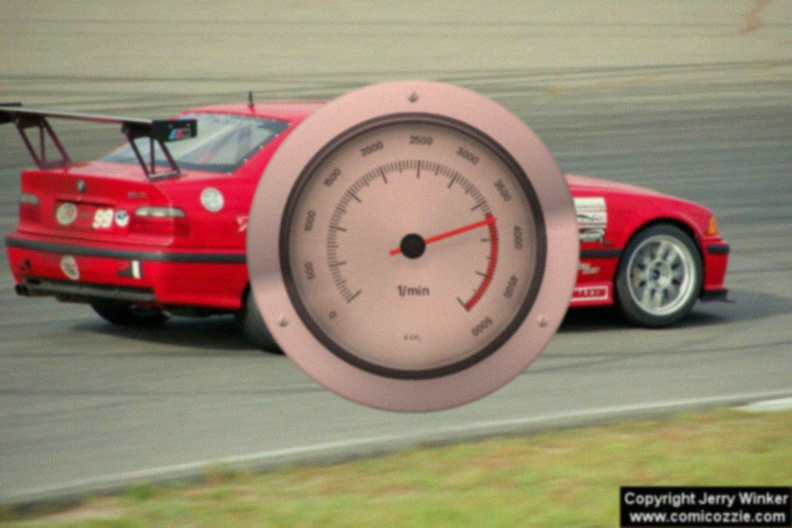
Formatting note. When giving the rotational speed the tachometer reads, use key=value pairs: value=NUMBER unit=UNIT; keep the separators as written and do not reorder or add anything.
value=3750 unit=rpm
